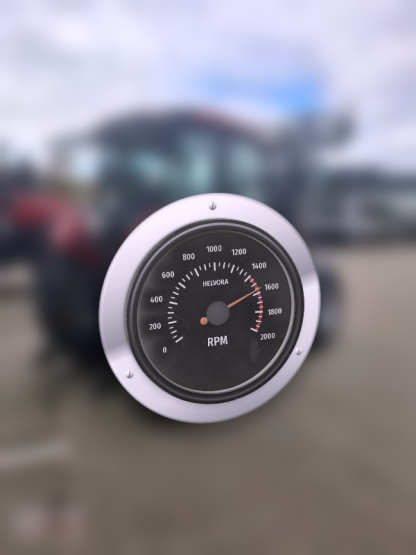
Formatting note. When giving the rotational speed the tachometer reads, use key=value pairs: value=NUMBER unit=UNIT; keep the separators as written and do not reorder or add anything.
value=1550 unit=rpm
